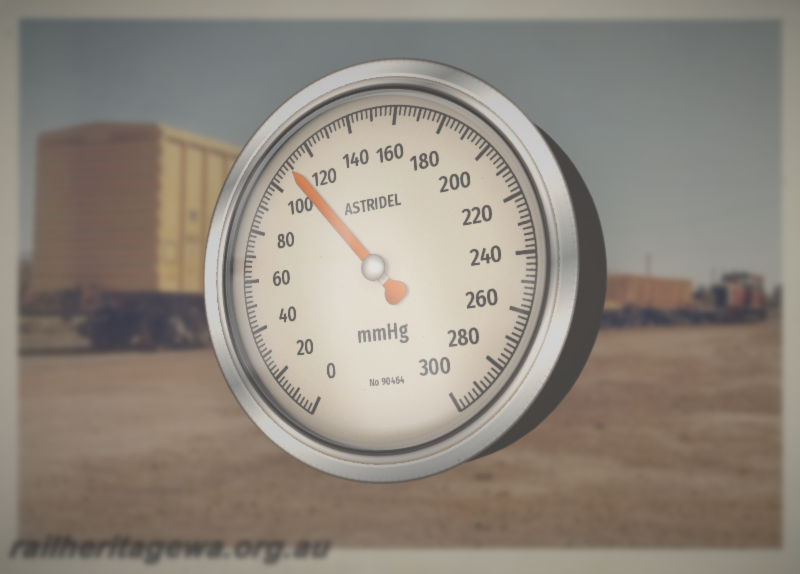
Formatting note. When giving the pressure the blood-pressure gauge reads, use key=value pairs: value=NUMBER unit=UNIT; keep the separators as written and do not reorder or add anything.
value=110 unit=mmHg
